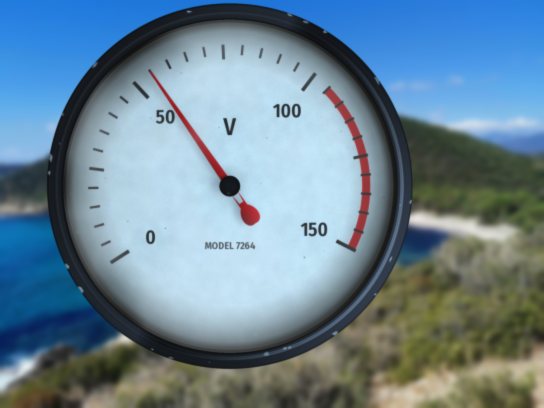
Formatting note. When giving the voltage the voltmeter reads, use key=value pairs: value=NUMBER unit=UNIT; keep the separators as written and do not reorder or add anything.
value=55 unit=V
